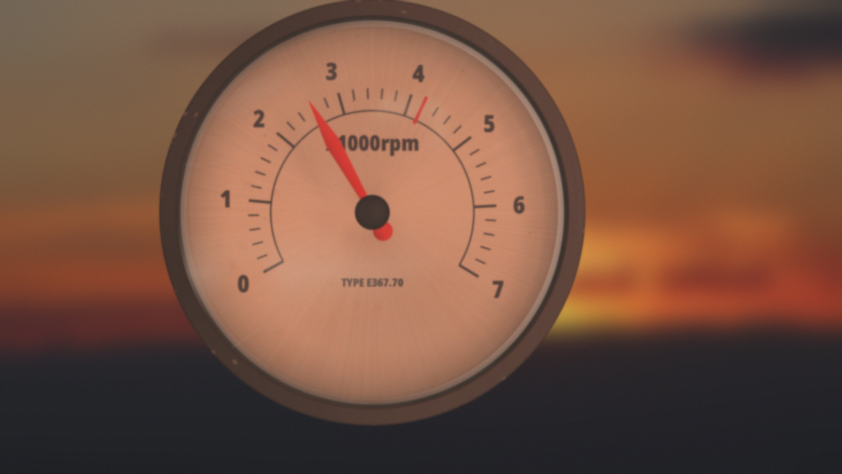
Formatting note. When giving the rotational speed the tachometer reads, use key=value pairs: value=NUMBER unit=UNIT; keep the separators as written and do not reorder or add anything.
value=2600 unit=rpm
